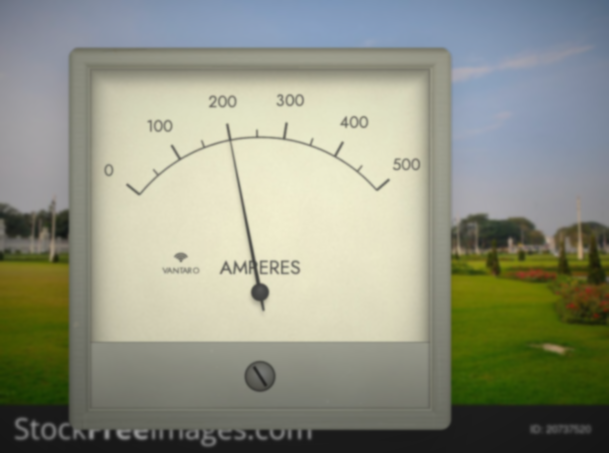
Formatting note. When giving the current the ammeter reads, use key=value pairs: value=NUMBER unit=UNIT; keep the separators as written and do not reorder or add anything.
value=200 unit=A
